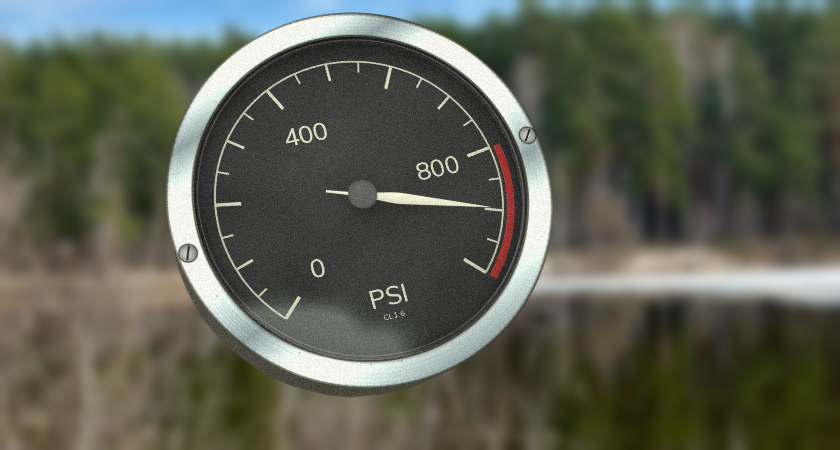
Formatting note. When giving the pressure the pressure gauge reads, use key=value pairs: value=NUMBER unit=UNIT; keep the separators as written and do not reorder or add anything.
value=900 unit=psi
